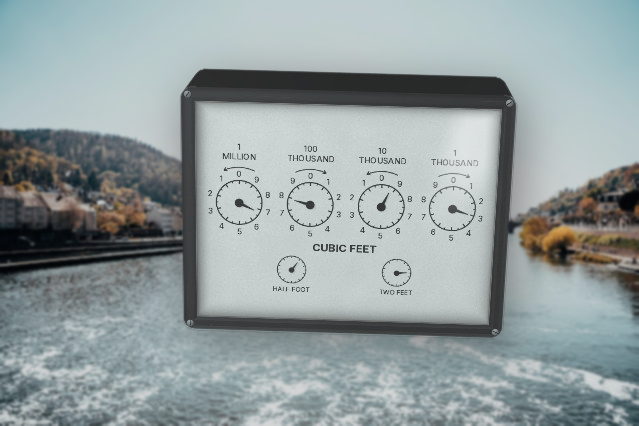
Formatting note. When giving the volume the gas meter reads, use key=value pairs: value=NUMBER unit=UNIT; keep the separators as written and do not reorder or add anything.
value=679300 unit=ft³
